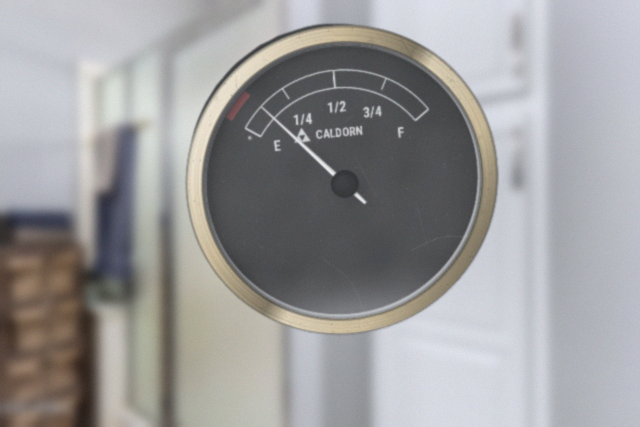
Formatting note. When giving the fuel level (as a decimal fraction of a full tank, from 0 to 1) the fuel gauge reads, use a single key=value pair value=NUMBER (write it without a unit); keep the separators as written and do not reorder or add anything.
value=0.125
